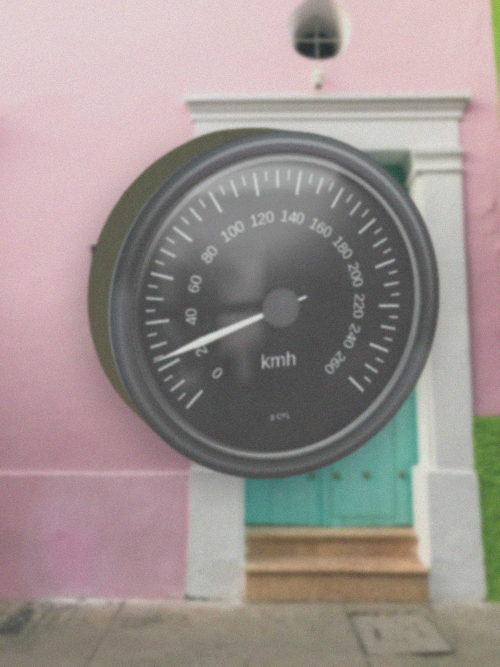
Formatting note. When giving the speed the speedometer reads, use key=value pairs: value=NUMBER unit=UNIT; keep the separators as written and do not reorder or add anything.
value=25 unit=km/h
